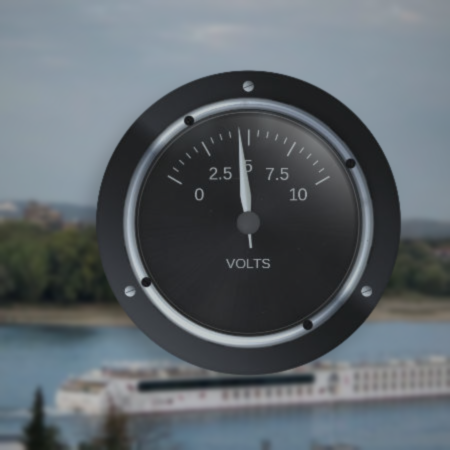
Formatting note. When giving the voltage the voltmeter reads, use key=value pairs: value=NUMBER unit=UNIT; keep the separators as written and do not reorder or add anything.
value=4.5 unit=V
